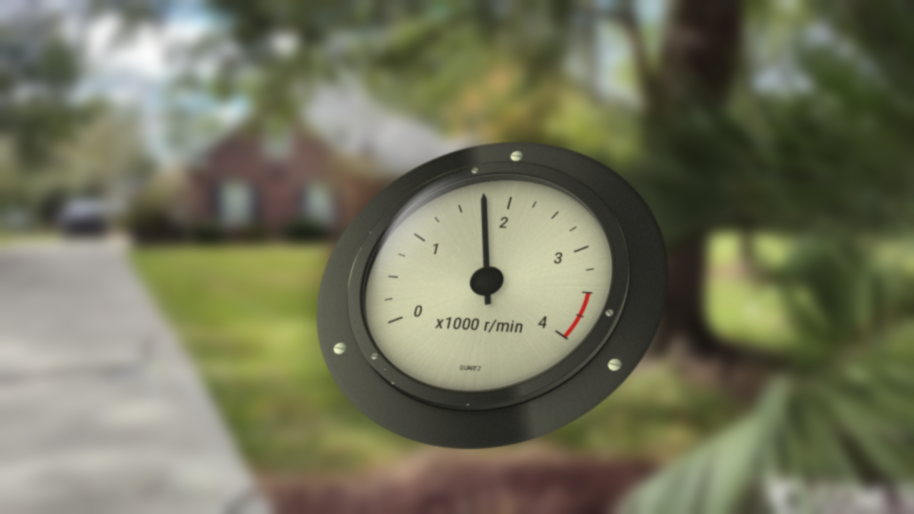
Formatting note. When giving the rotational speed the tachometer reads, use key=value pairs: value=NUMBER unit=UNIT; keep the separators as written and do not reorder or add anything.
value=1750 unit=rpm
